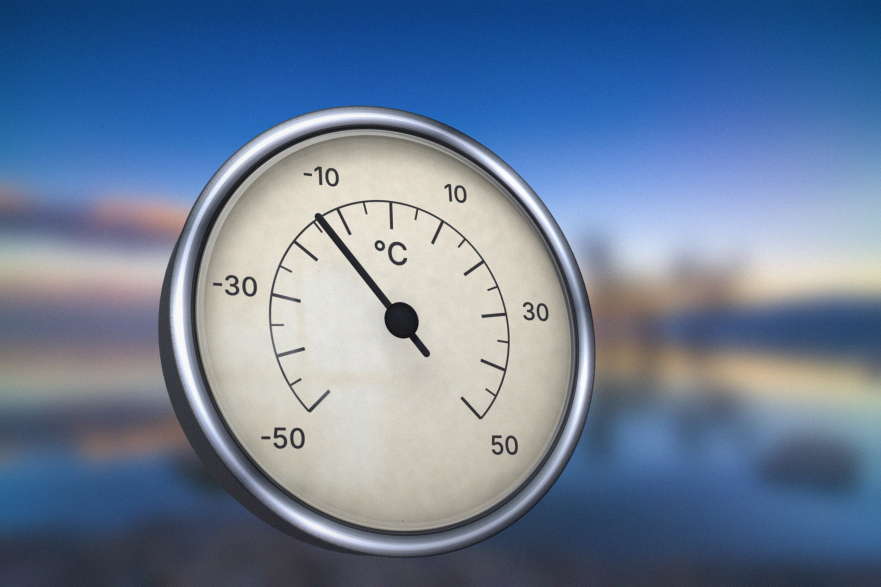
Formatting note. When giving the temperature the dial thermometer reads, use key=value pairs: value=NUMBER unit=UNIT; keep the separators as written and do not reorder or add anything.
value=-15 unit=°C
